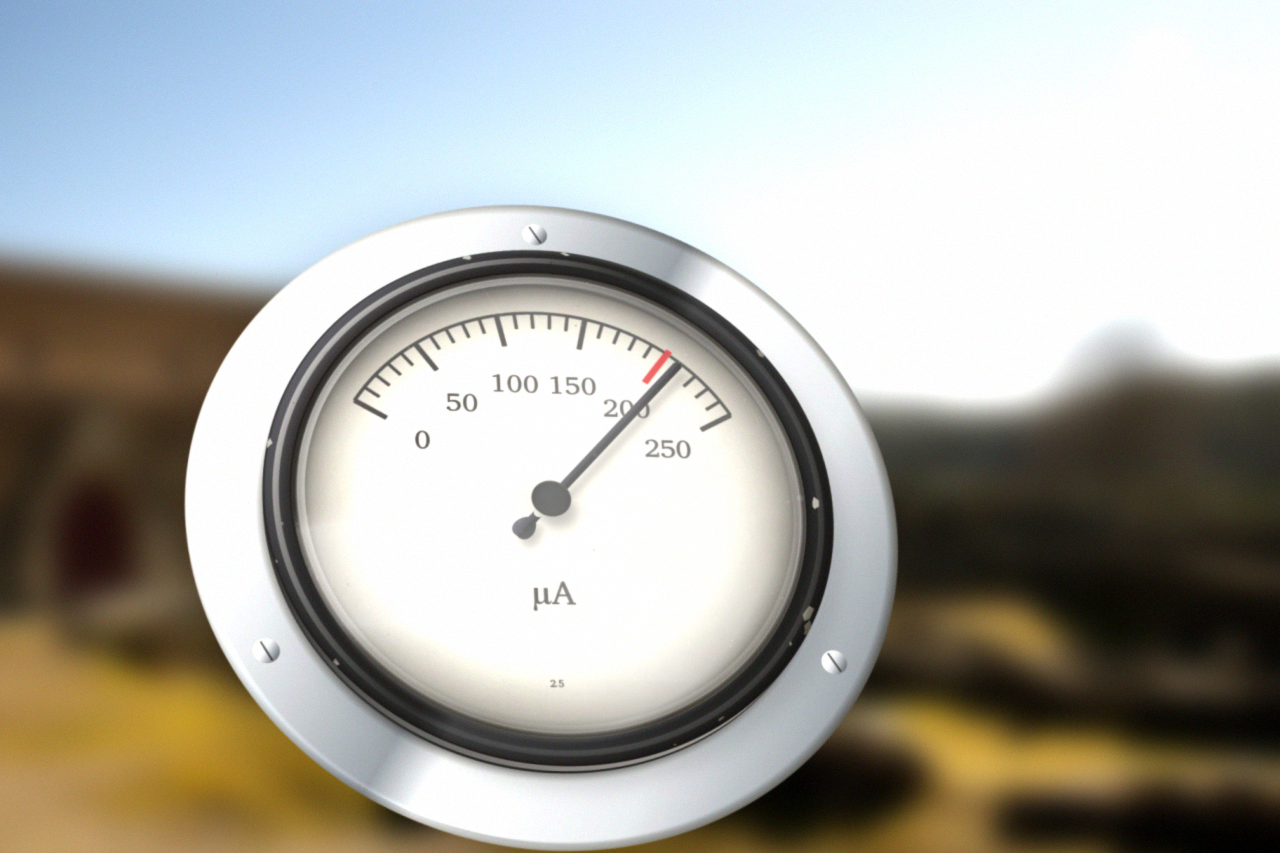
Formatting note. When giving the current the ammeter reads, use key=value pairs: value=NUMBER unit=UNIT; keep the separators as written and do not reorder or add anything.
value=210 unit=µA
